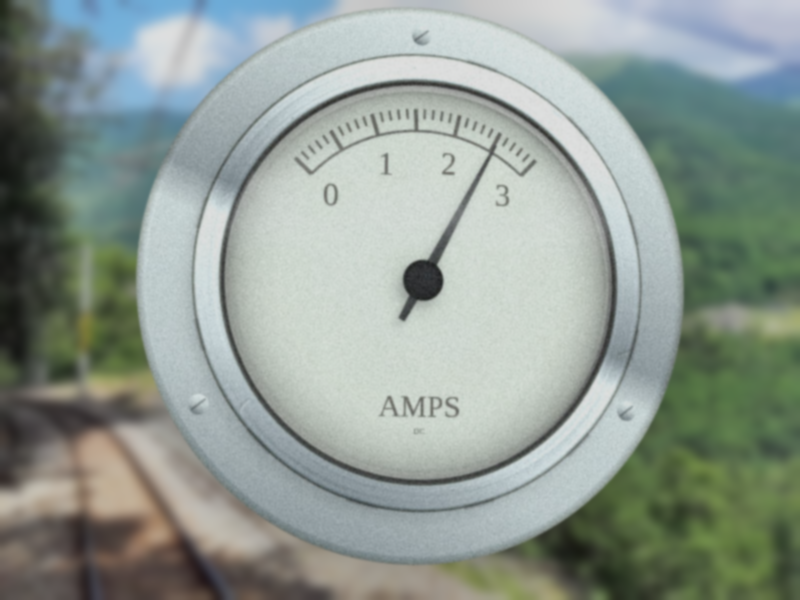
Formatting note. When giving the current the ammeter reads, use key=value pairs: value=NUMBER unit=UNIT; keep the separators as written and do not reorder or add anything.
value=2.5 unit=A
